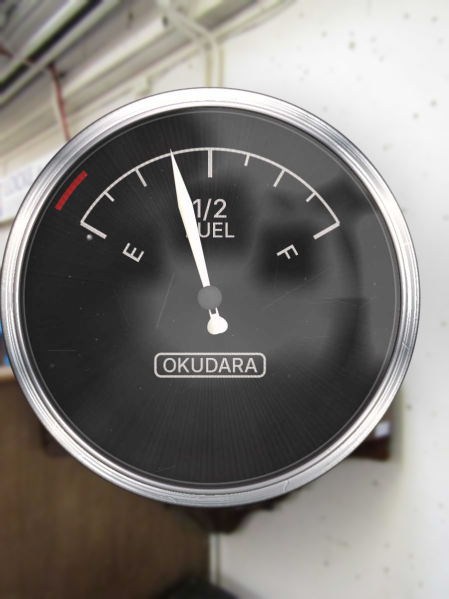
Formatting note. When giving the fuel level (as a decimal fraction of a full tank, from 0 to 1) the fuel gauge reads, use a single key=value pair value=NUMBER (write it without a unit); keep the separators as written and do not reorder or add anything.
value=0.375
